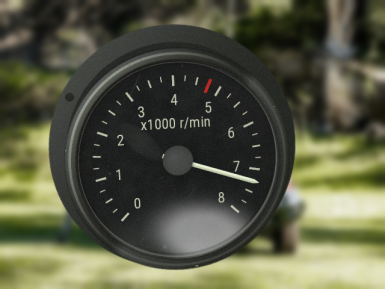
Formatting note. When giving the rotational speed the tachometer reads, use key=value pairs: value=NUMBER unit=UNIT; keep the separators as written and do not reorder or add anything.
value=7250 unit=rpm
